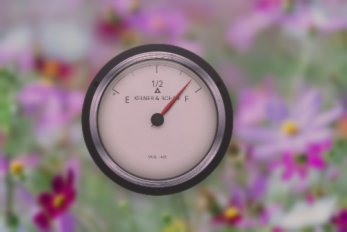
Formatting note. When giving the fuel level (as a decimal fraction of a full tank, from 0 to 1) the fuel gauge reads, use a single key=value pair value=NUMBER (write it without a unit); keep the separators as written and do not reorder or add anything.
value=0.875
